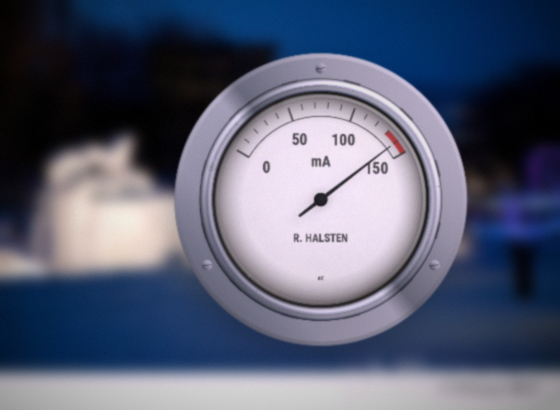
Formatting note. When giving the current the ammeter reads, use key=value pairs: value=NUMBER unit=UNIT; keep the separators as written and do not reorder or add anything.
value=140 unit=mA
